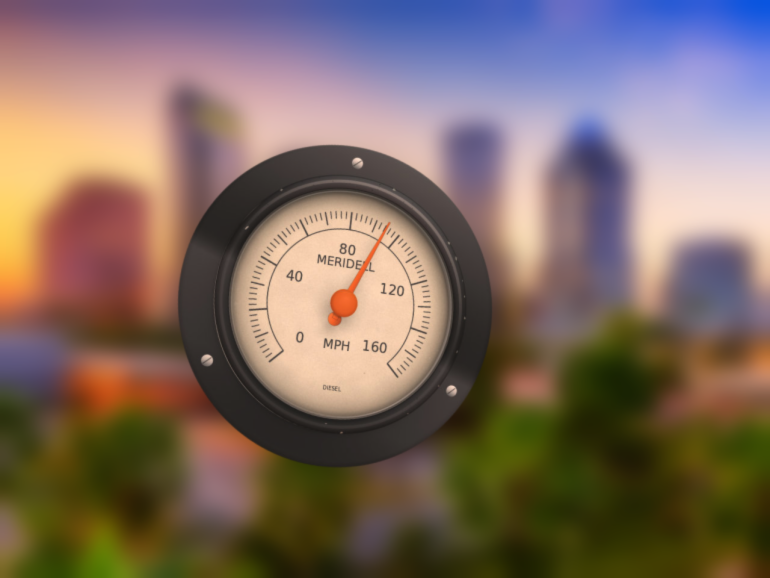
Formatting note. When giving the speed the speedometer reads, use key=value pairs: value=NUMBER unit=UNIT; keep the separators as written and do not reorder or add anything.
value=94 unit=mph
